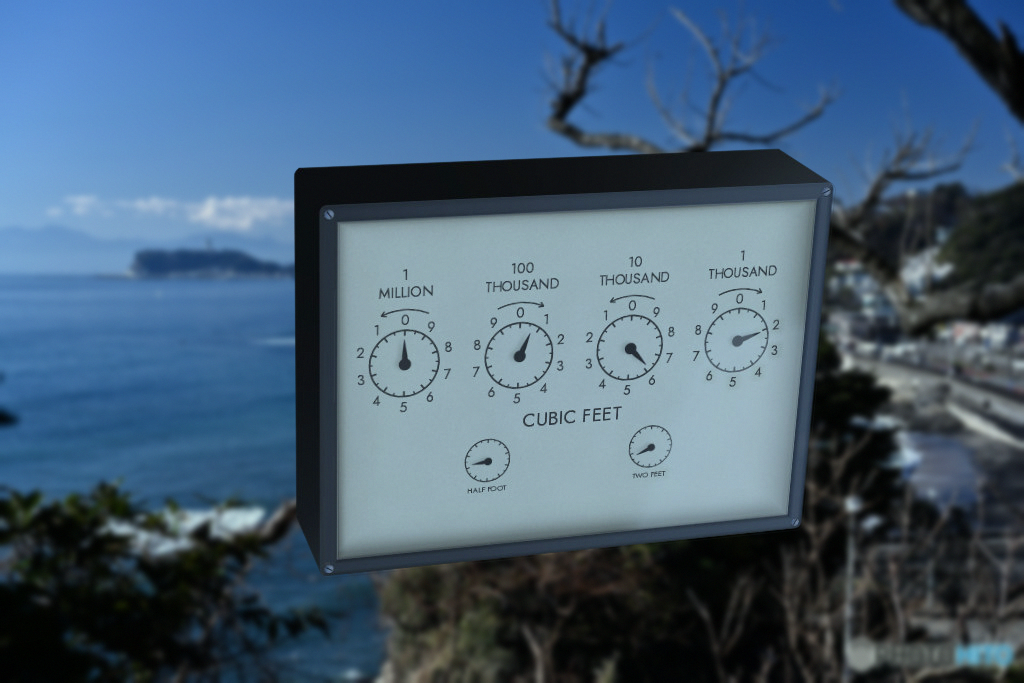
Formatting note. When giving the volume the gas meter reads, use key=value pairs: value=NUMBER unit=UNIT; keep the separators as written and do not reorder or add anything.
value=6200 unit=ft³
